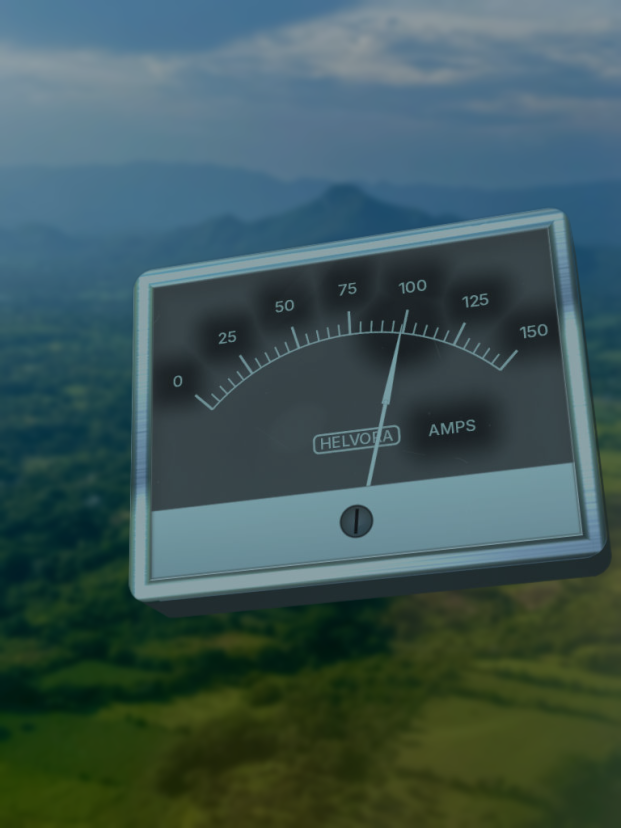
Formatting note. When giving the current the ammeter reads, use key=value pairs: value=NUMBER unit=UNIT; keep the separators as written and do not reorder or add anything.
value=100 unit=A
